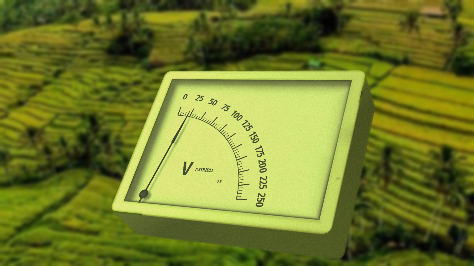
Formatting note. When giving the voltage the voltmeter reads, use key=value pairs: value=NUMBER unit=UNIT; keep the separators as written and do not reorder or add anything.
value=25 unit=V
